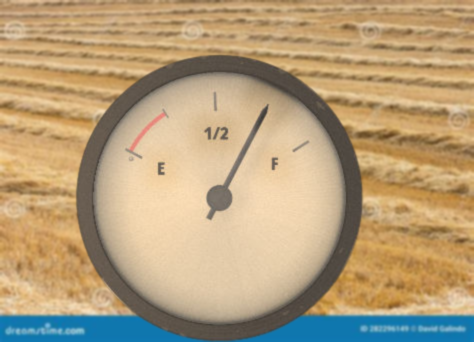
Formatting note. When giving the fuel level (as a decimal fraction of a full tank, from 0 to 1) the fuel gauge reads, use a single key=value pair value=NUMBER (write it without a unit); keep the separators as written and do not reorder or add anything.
value=0.75
